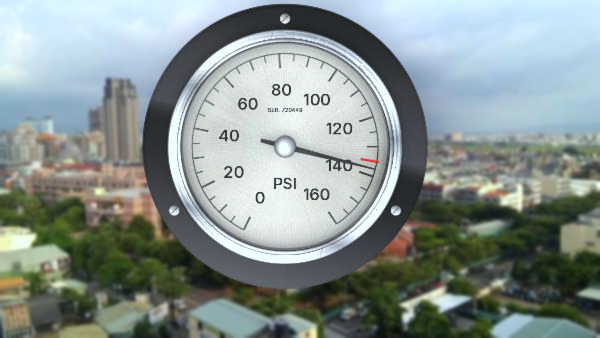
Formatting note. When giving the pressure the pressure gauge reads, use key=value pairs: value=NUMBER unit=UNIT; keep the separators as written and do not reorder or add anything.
value=137.5 unit=psi
